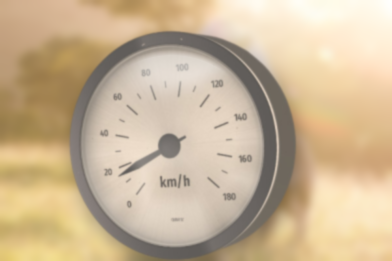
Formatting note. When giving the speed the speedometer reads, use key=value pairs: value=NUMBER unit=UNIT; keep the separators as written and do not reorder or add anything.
value=15 unit=km/h
